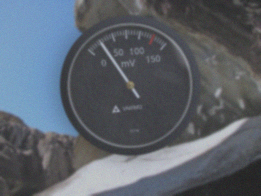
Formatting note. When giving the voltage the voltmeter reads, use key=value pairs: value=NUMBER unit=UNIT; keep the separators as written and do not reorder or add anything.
value=25 unit=mV
